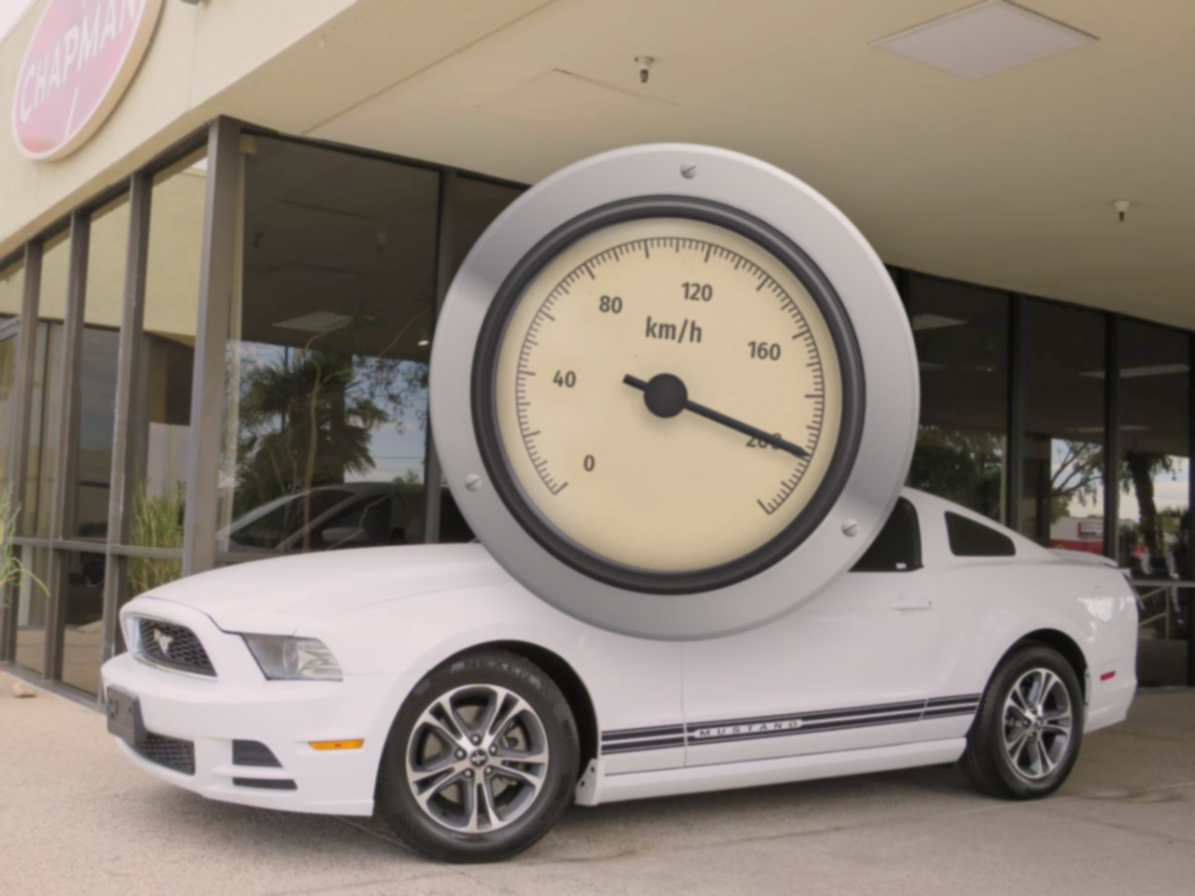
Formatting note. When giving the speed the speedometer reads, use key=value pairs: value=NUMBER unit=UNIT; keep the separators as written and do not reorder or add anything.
value=198 unit=km/h
